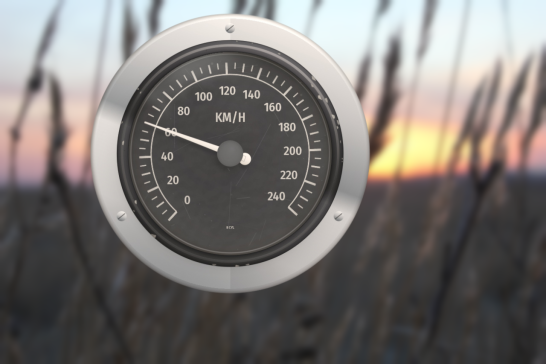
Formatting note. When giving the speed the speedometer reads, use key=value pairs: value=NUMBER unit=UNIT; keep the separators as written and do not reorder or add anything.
value=60 unit=km/h
